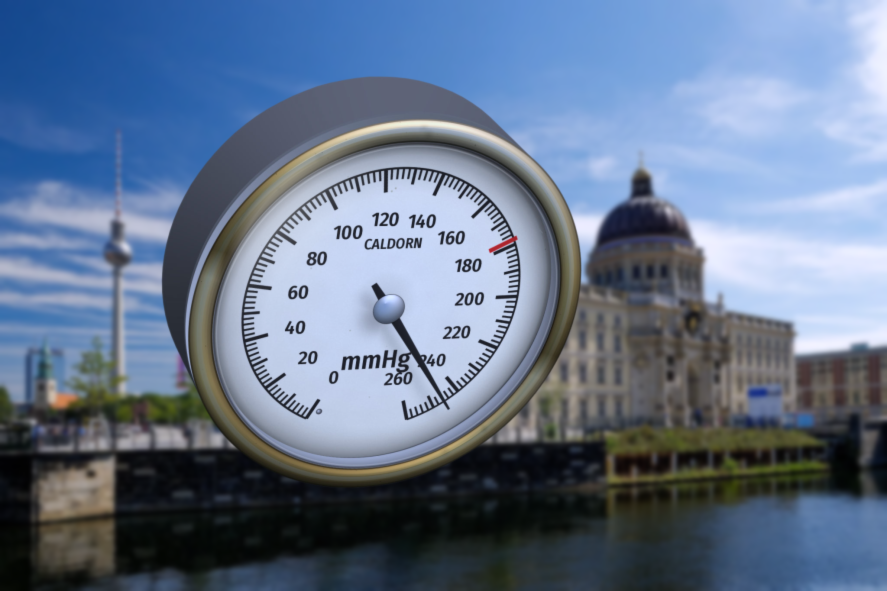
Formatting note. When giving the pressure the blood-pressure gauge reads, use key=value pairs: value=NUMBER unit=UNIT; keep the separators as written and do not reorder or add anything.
value=246 unit=mmHg
